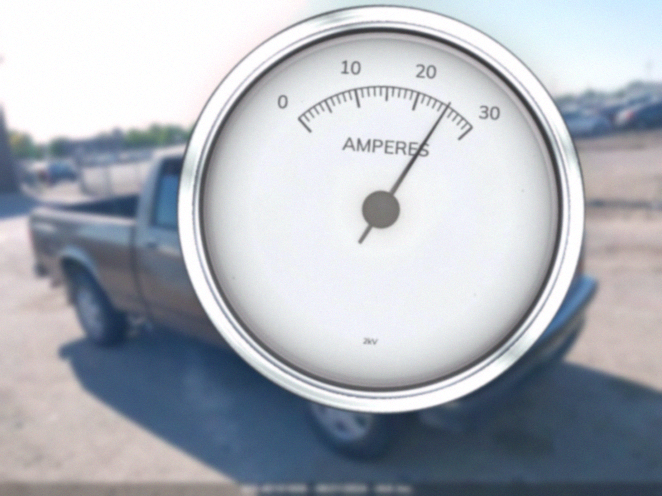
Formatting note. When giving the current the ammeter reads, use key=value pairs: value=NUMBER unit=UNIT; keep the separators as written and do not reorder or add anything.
value=25 unit=A
